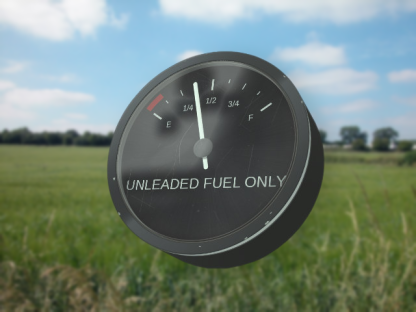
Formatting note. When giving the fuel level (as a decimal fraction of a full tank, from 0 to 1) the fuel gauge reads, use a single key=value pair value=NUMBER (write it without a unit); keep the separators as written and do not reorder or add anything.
value=0.375
